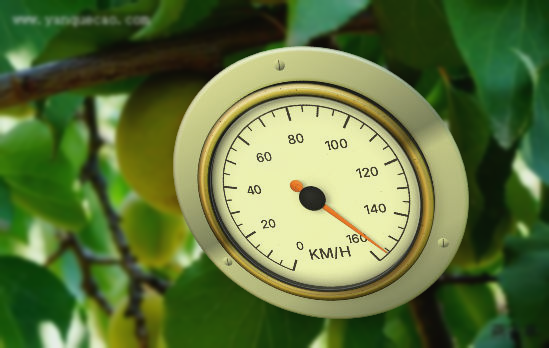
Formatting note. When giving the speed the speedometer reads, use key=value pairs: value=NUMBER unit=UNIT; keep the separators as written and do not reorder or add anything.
value=155 unit=km/h
